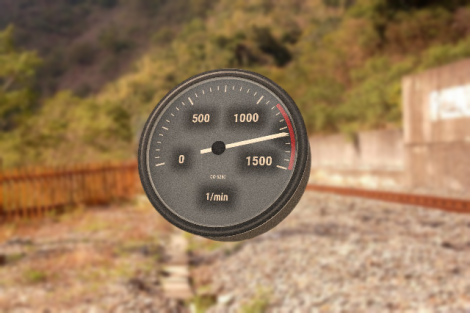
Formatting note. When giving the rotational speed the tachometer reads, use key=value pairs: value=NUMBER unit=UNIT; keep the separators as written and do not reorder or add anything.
value=1300 unit=rpm
